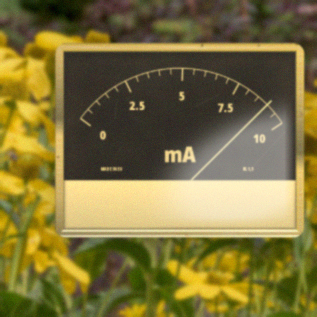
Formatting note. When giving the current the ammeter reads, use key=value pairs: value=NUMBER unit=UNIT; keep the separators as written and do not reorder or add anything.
value=9 unit=mA
